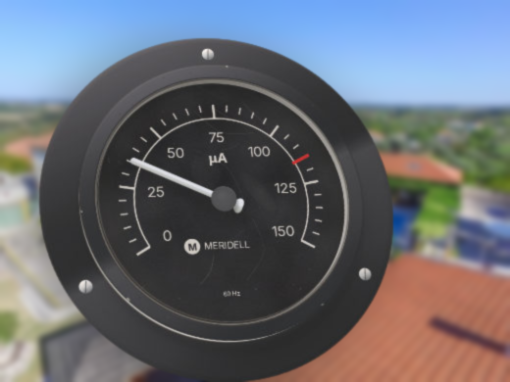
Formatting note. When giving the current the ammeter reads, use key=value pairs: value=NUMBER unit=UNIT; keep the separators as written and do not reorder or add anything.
value=35 unit=µA
